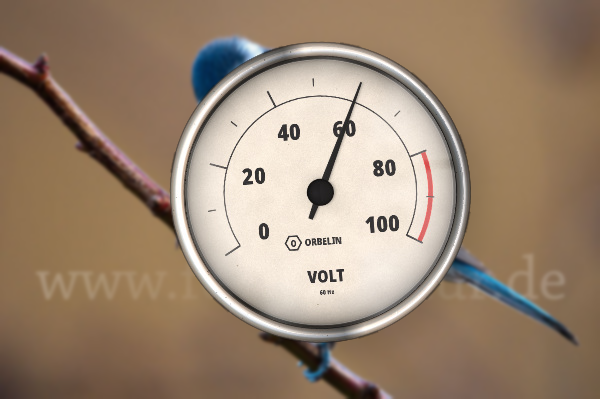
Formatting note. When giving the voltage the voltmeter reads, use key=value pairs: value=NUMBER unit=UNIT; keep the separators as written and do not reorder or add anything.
value=60 unit=V
